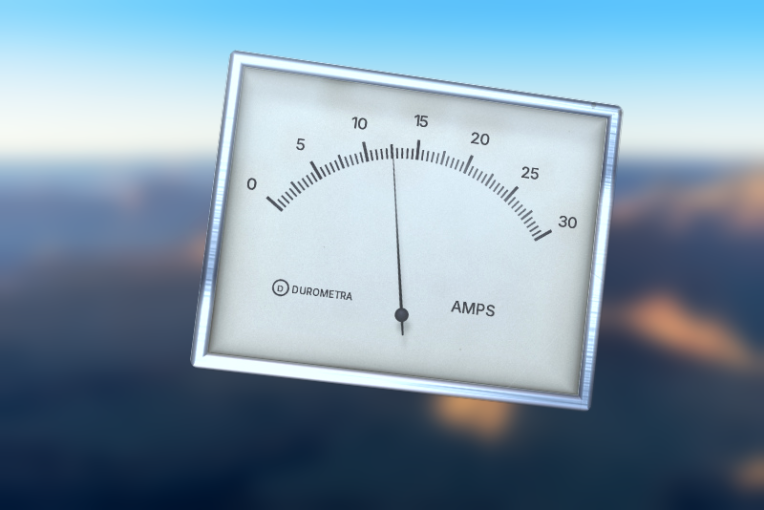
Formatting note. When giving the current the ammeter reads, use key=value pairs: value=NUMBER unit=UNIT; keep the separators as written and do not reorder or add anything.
value=12.5 unit=A
